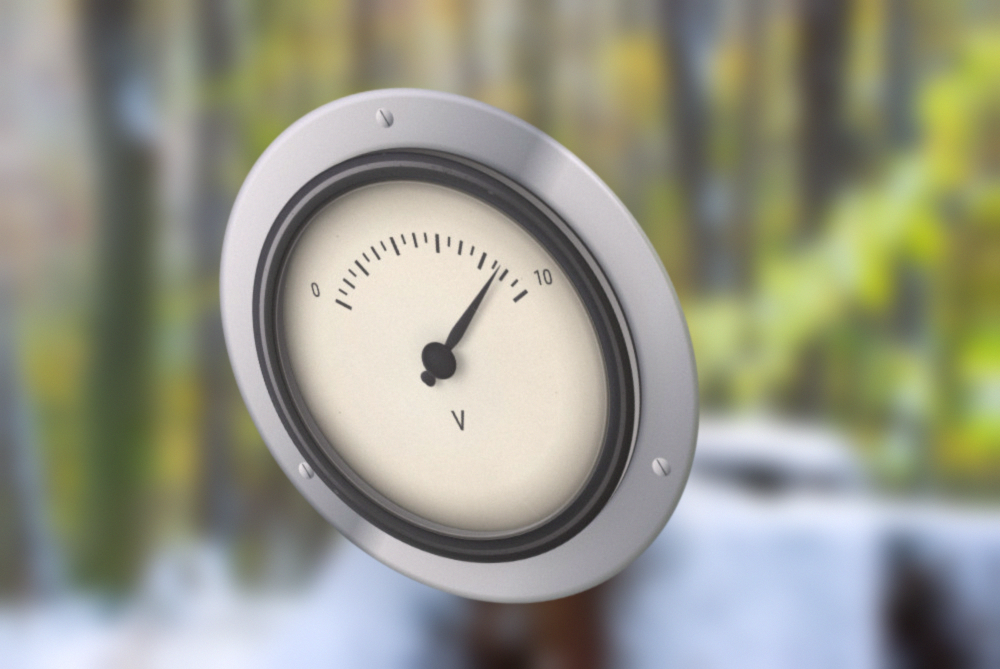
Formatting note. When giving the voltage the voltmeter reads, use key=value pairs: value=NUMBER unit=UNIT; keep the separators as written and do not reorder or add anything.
value=8.75 unit=V
